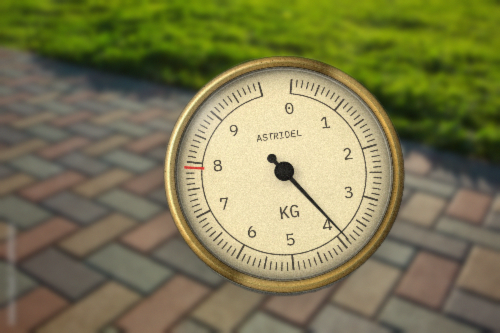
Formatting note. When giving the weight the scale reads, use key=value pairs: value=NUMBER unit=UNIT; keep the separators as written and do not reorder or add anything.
value=3.9 unit=kg
